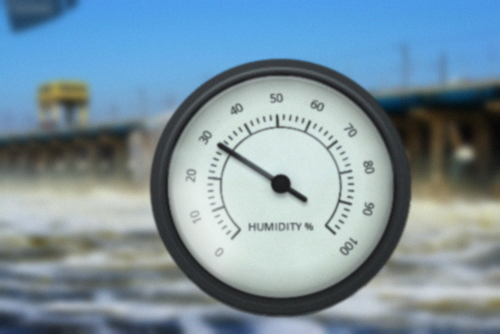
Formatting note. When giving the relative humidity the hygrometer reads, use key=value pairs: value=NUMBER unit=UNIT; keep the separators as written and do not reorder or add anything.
value=30 unit=%
